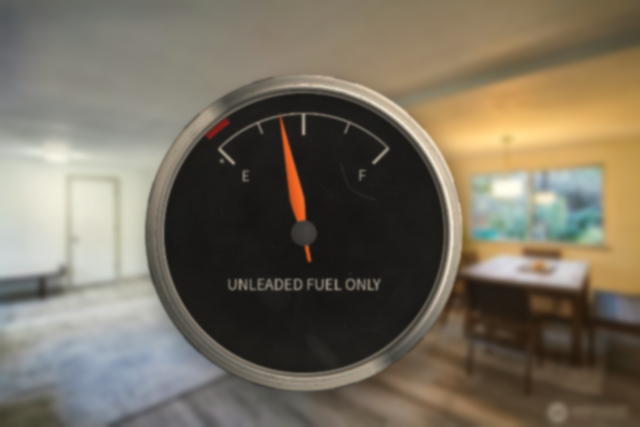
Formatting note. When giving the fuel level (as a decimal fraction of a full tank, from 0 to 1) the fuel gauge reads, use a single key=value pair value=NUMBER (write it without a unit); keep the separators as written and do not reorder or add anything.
value=0.375
